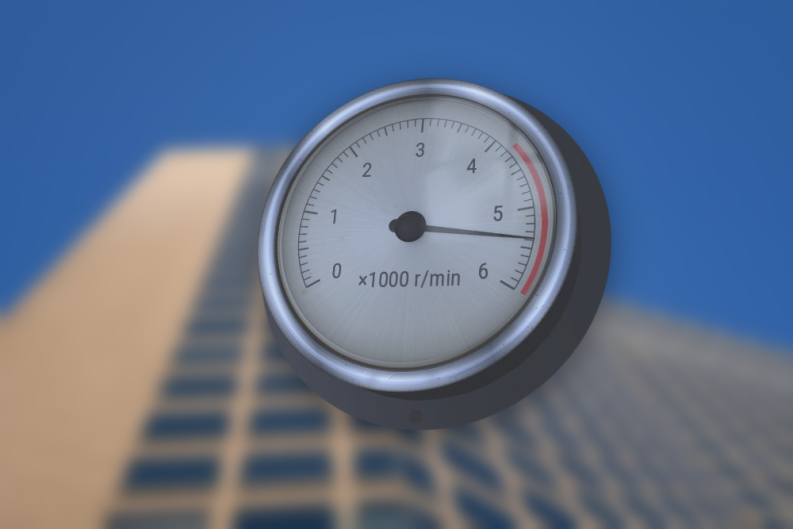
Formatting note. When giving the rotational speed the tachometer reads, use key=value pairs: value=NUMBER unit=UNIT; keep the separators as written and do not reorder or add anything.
value=5400 unit=rpm
